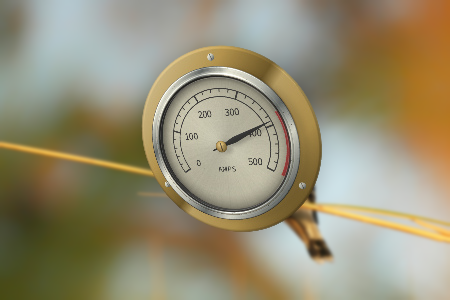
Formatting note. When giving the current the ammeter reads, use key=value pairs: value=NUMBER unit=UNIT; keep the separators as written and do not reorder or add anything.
value=390 unit=A
